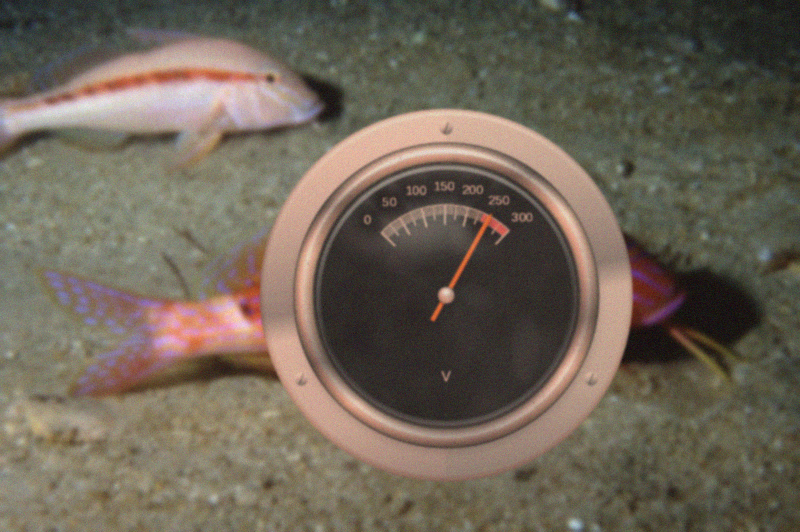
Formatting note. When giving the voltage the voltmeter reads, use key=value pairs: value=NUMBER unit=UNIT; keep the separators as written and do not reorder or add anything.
value=250 unit=V
